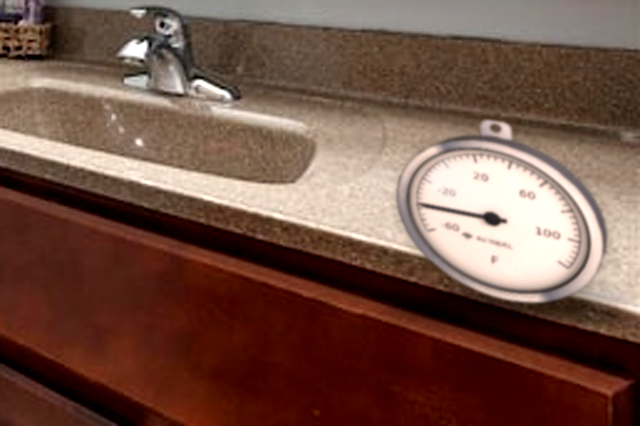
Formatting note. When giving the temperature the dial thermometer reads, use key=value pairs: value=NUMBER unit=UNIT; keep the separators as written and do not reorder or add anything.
value=-40 unit=°F
